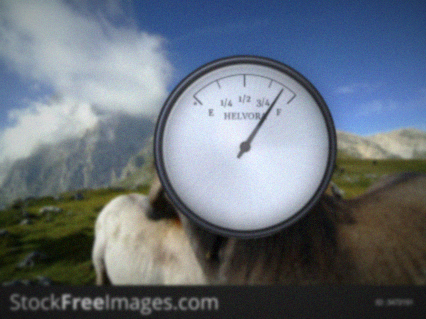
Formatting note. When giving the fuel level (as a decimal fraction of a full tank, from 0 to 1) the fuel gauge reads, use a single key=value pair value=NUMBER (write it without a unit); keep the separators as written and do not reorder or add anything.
value=0.875
